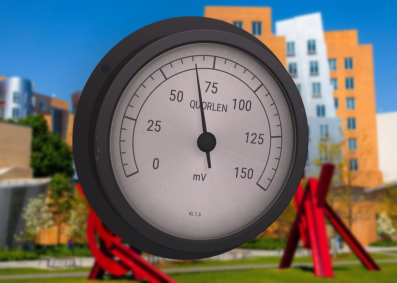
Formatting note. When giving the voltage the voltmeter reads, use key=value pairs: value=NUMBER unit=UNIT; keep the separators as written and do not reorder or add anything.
value=65 unit=mV
